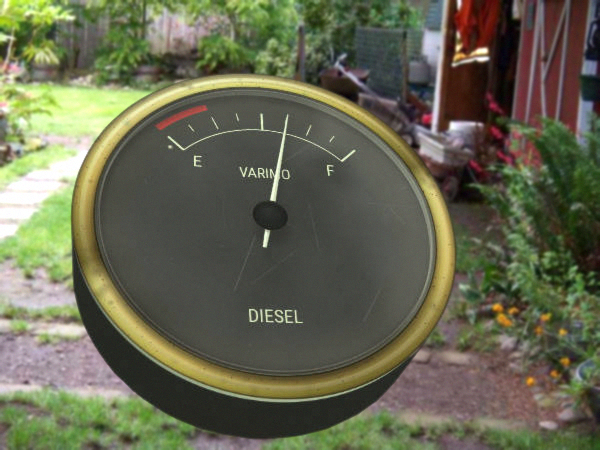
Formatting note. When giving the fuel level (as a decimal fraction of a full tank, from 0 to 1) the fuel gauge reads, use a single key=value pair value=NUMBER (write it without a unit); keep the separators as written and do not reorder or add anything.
value=0.625
